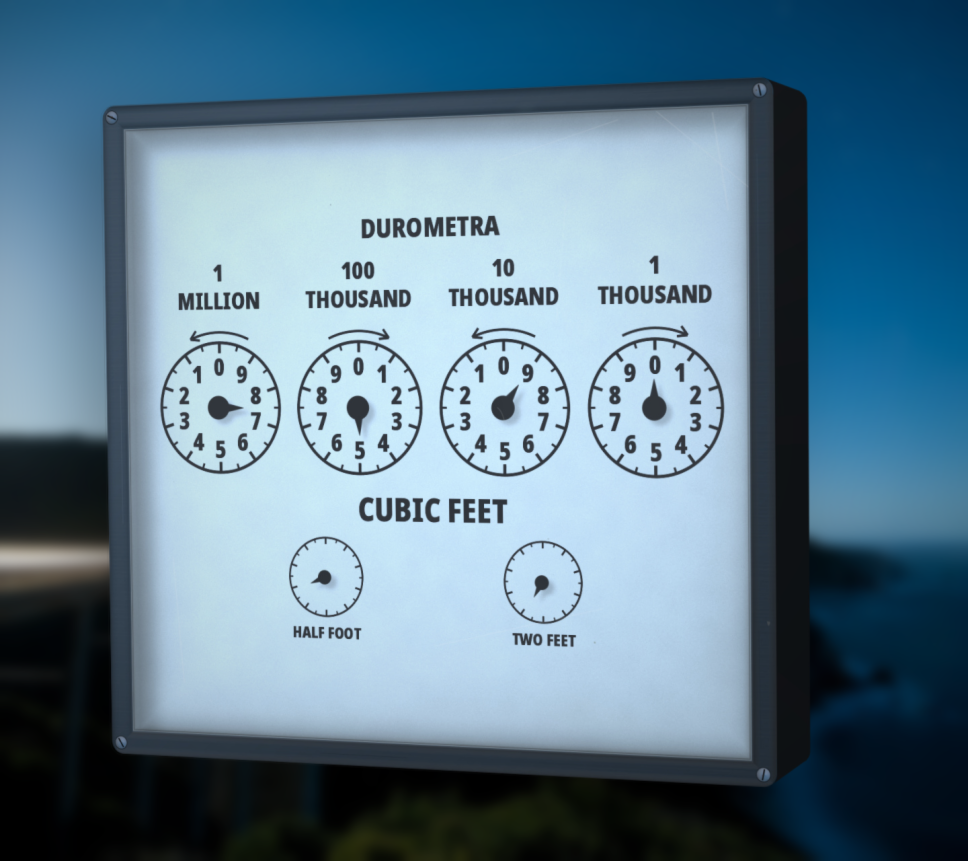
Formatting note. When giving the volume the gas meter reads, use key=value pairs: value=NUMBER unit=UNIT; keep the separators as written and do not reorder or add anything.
value=749000 unit=ft³
